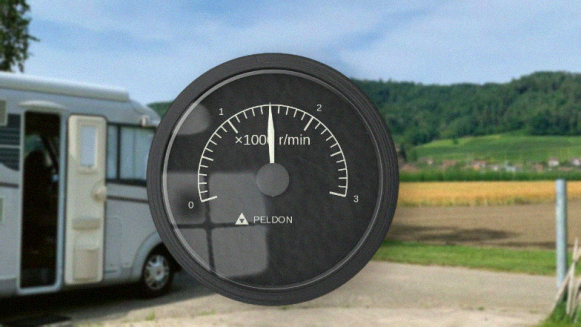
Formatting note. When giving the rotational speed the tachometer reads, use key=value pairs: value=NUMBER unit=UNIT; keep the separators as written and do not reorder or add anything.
value=1500 unit=rpm
